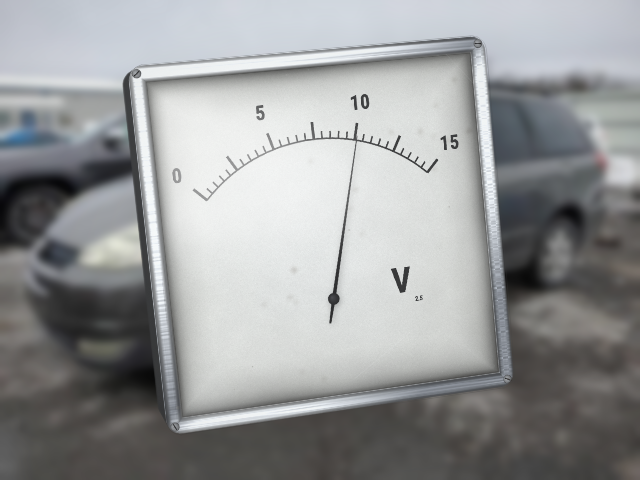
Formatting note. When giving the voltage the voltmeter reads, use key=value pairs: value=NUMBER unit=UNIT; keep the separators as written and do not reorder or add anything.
value=10 unit=V
